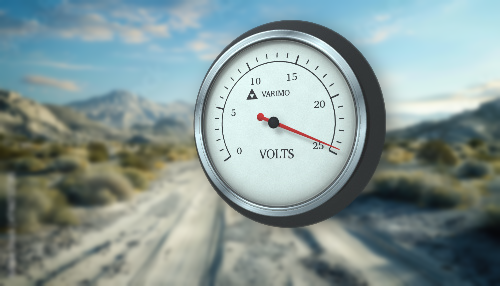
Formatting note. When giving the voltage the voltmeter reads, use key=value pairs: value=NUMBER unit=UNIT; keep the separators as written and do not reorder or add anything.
value=24.5 unit=V
